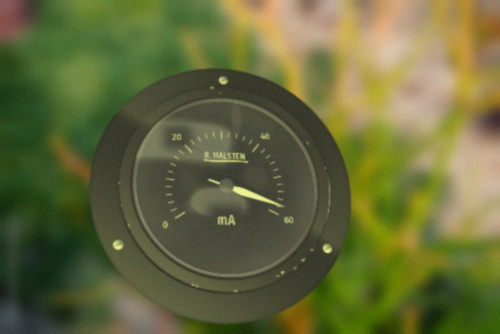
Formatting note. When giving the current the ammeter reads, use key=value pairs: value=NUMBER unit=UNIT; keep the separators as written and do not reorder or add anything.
value=58 unit=mA
